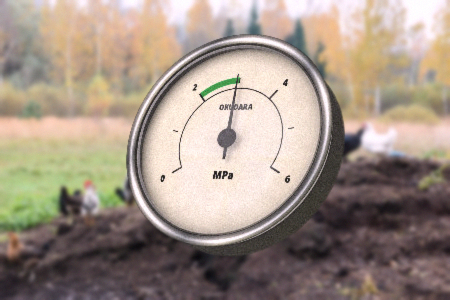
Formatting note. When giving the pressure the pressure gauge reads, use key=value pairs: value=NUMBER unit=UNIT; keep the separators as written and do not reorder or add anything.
value=3 unit=MPa
